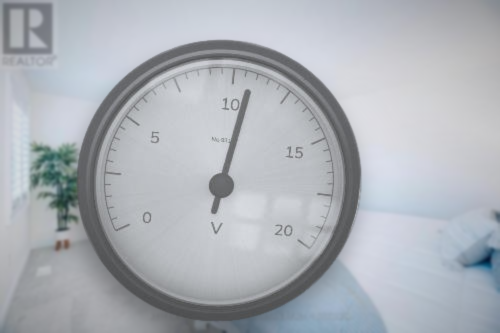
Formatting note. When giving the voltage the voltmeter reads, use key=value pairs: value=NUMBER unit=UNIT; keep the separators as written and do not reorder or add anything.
value=10.75 unit=V
